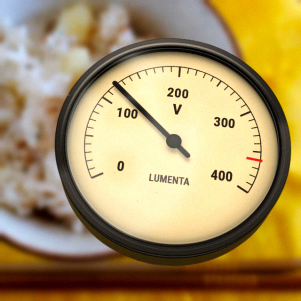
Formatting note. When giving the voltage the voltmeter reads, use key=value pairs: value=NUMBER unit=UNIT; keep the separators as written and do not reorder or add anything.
value=120 unit=V
